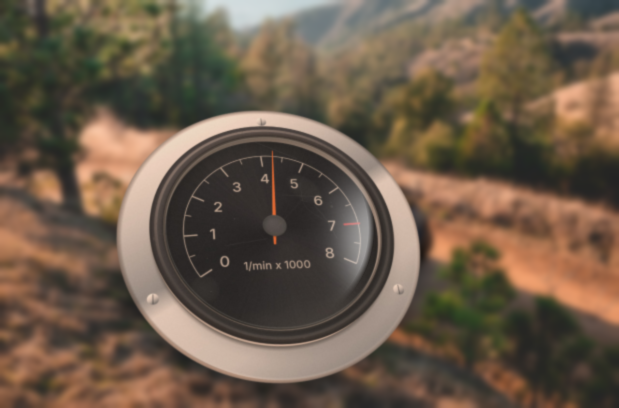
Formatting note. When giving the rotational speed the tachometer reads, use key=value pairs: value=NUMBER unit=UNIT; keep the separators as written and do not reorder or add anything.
value=4250 unit=rpm
